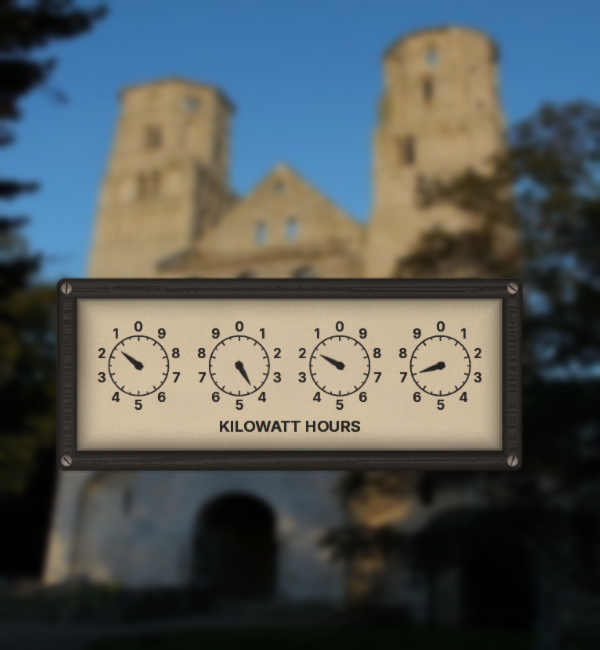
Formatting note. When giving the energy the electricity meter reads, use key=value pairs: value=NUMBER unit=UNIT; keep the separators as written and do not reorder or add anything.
value=1417 unit=kWh
